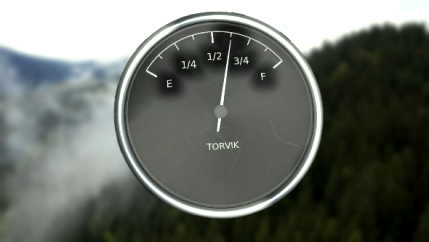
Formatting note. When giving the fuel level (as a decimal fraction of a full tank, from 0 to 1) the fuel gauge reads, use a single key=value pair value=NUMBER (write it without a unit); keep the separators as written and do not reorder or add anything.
value=0.625
